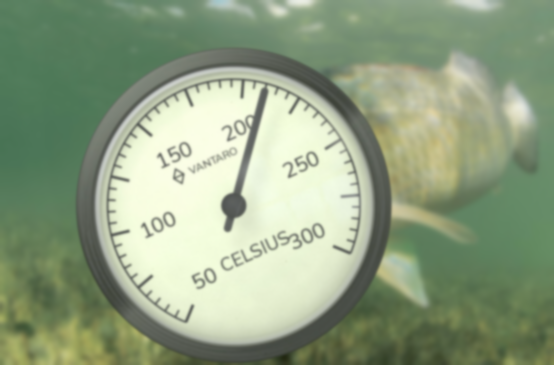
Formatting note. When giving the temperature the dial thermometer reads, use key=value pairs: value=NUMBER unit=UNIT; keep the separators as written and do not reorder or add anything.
value=210 unit=°C
